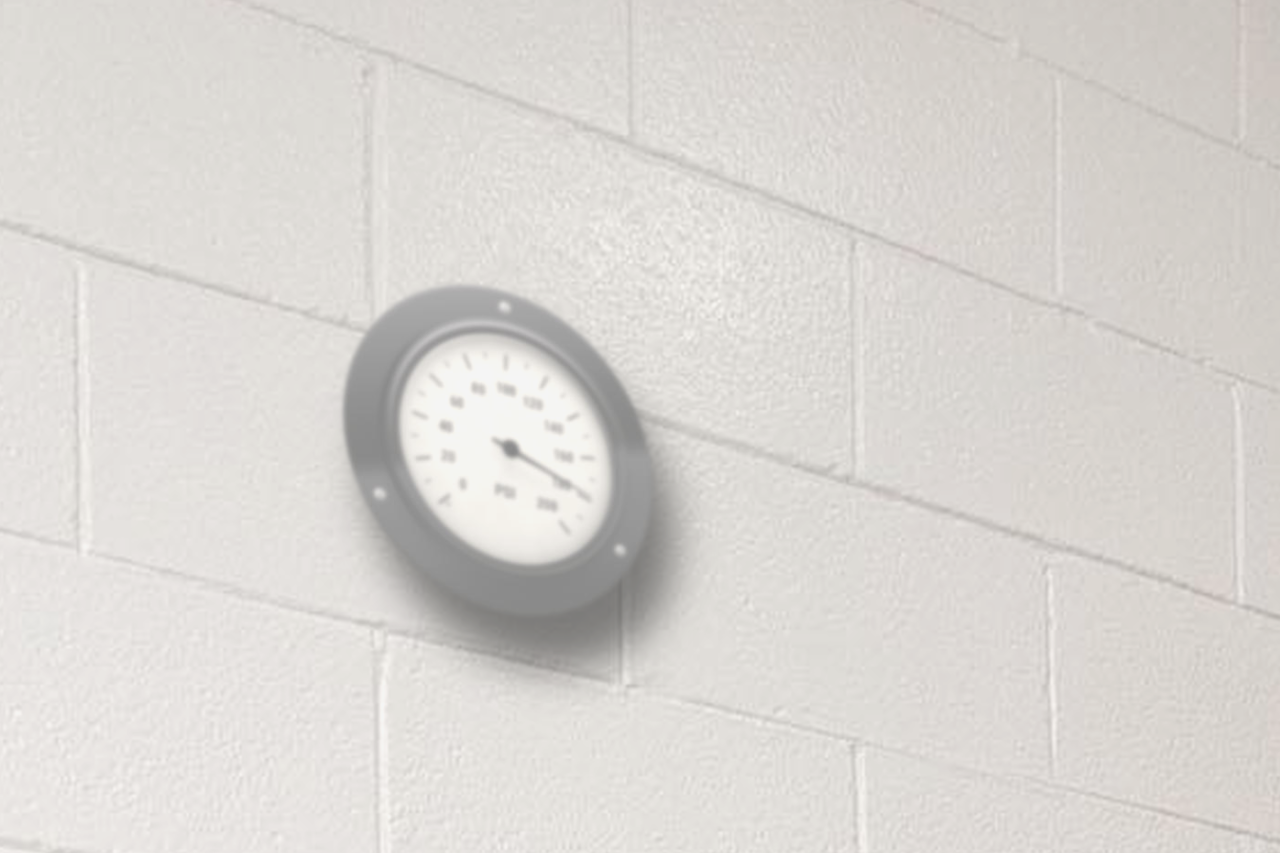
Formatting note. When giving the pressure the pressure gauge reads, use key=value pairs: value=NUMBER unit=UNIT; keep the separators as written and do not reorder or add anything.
value=180 unit=psi
